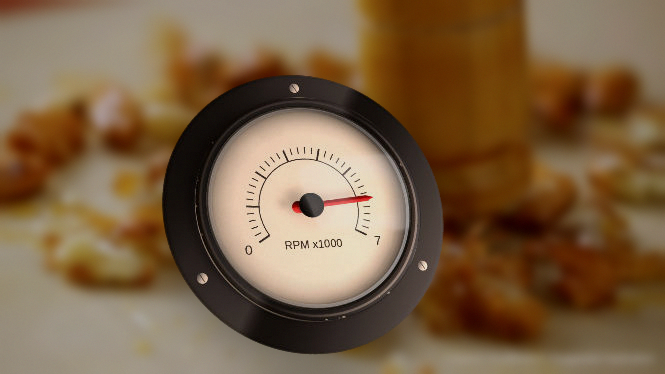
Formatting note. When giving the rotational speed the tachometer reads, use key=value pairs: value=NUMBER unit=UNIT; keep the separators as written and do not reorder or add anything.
value=6000 unit=rpm
